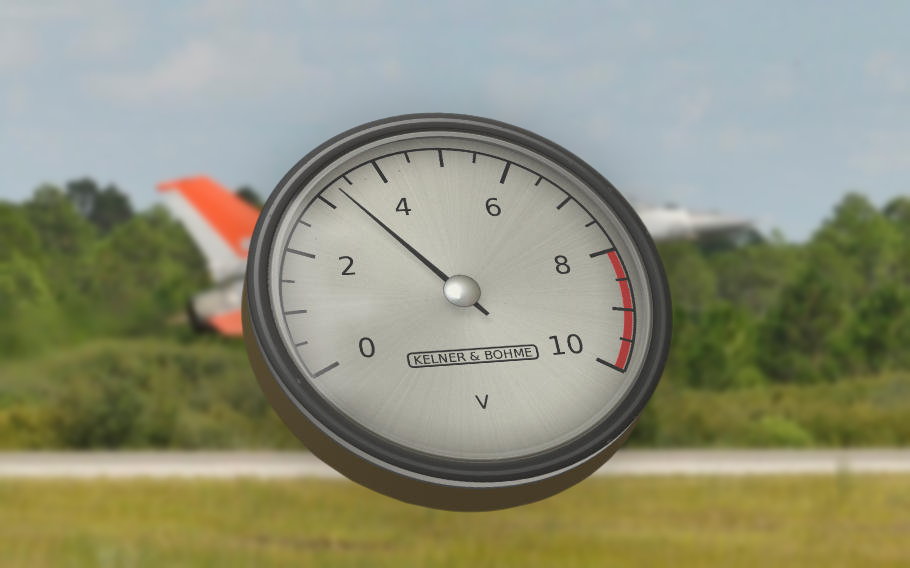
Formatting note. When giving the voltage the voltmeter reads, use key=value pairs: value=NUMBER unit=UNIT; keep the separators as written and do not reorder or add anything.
value=3.25 unit=V
